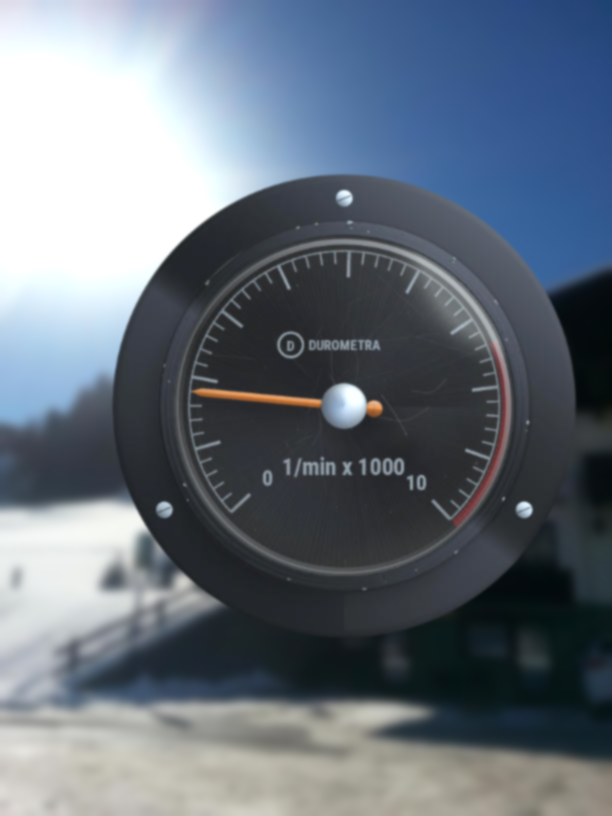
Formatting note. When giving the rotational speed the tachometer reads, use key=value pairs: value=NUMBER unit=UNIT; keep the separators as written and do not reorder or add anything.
value=1800 unit=rpm
